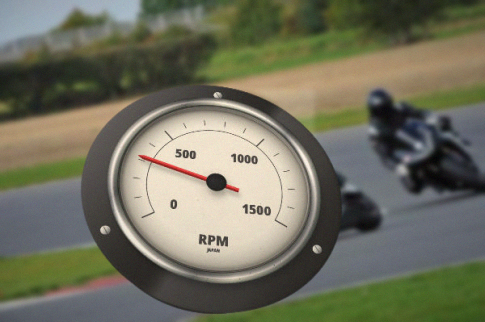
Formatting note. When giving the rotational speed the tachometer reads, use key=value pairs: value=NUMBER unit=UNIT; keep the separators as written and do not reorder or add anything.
value=300 unit=rpm
